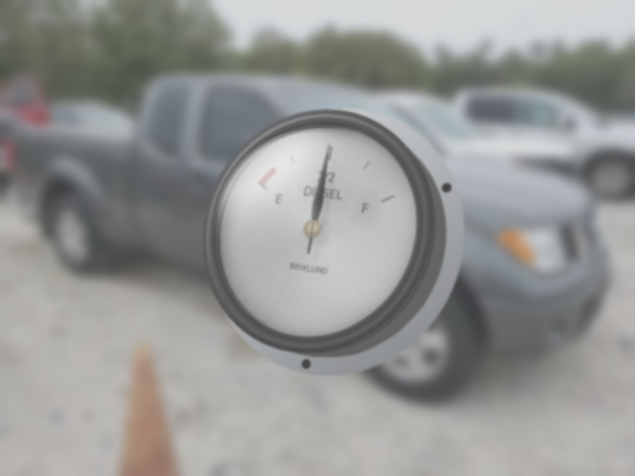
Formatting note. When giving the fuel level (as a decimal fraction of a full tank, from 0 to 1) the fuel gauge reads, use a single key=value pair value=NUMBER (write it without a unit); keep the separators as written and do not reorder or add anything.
value=0.5
